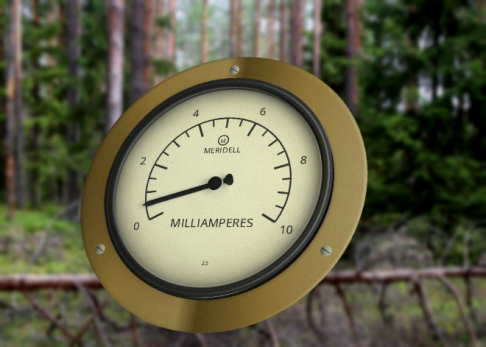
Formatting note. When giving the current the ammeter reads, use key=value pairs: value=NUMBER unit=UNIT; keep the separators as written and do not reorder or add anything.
value=0.5 unit=mA
